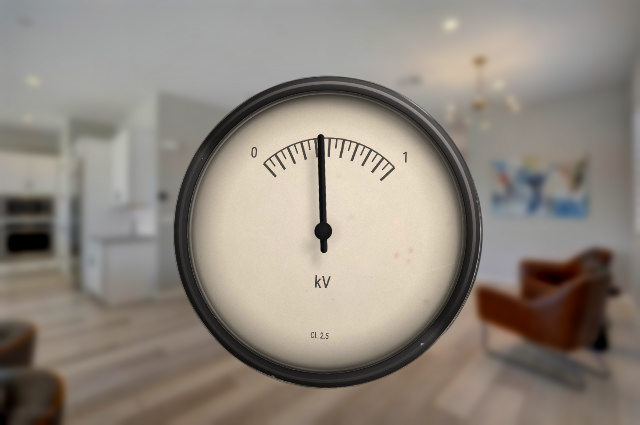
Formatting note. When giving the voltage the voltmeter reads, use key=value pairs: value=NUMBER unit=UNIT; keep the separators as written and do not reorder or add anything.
value=0.45 unit=kV
